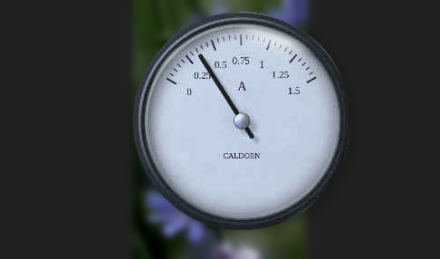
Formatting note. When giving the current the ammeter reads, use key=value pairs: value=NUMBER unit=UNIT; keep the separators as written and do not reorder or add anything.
value=0.35 unit=A
